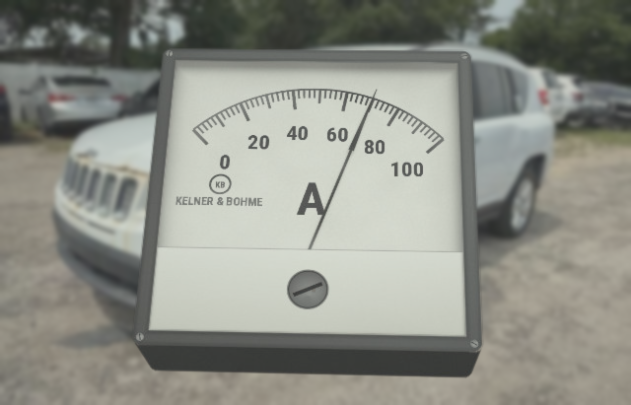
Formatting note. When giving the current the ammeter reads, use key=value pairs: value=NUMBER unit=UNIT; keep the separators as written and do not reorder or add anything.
value=70 unit=A
